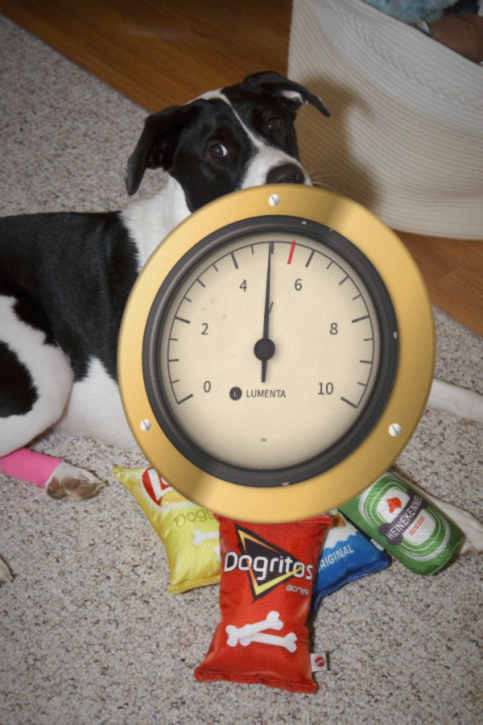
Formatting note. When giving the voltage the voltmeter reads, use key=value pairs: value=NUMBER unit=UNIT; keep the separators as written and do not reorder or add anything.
value=5 unit=V
